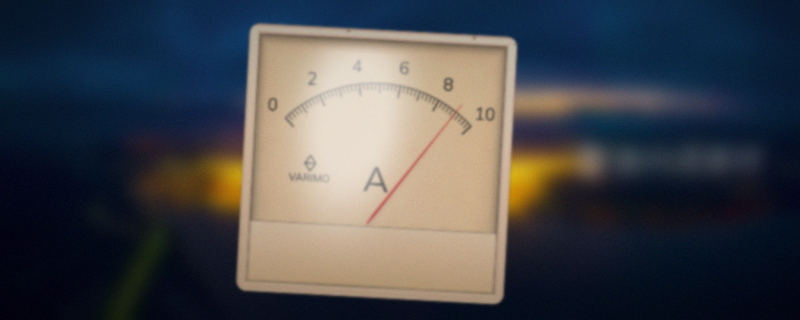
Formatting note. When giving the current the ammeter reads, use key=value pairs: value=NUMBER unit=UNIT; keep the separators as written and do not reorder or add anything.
value=9 unit=A
